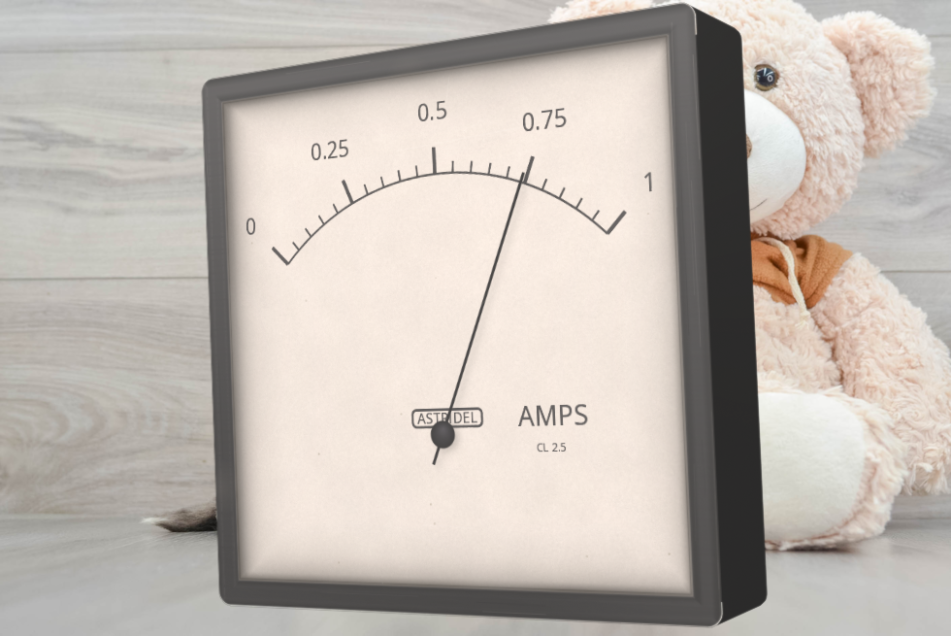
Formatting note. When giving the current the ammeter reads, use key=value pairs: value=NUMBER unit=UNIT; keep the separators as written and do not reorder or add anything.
value=0.75 unit=A
